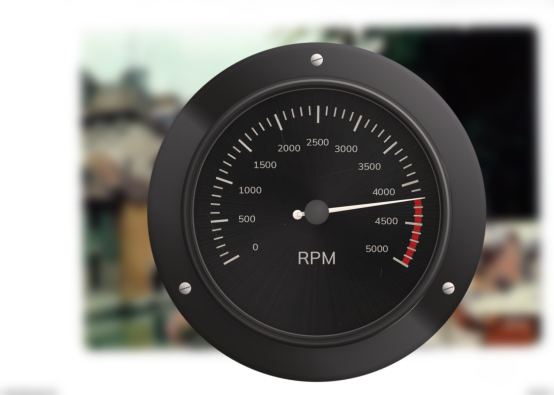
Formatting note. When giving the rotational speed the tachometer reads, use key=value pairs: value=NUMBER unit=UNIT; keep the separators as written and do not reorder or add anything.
value=4200 unit=rpm
